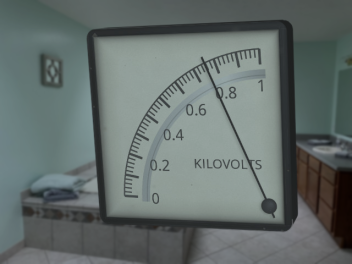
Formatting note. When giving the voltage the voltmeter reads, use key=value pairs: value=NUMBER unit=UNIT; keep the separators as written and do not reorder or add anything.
value=0.76 unit=kV
